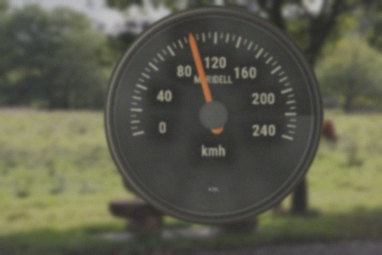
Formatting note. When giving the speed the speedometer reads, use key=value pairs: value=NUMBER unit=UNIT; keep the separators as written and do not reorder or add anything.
value=100 unit=km/h
